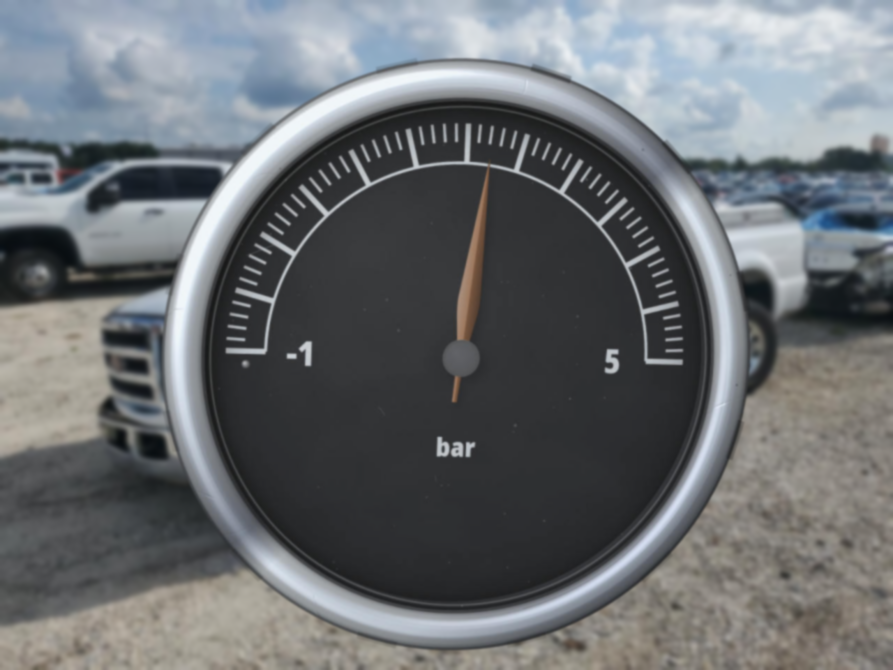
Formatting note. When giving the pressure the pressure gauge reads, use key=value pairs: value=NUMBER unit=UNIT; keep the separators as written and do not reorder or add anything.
value=2.2 unit=bar
